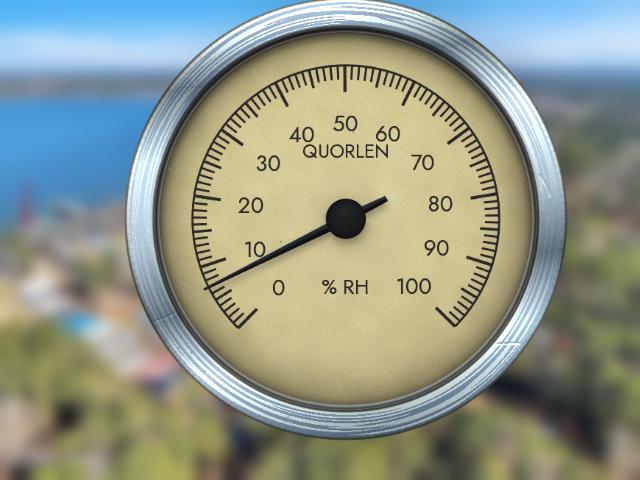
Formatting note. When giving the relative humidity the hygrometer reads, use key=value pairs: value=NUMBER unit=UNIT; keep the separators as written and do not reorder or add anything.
value=7 unit=%
